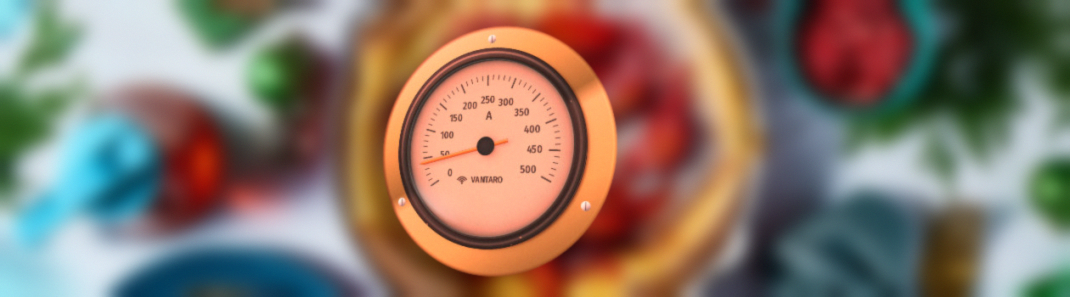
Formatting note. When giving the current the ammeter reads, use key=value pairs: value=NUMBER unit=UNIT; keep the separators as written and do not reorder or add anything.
value=40 unit=A
